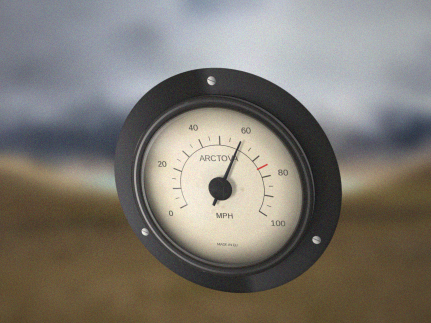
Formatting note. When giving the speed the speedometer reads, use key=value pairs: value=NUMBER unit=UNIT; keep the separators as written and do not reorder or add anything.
value=60 unit=mph
